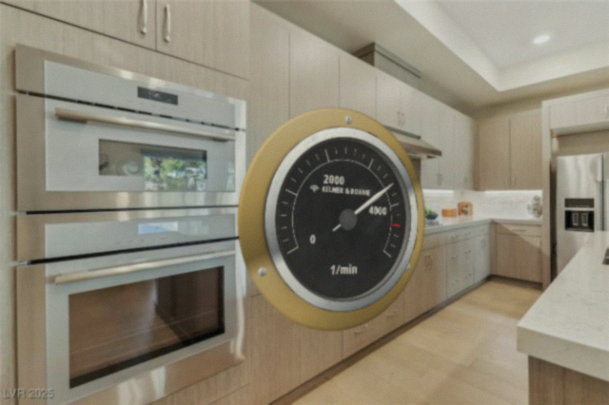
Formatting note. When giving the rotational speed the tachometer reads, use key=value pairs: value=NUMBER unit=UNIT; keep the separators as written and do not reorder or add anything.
value=3600 unit=rpm
